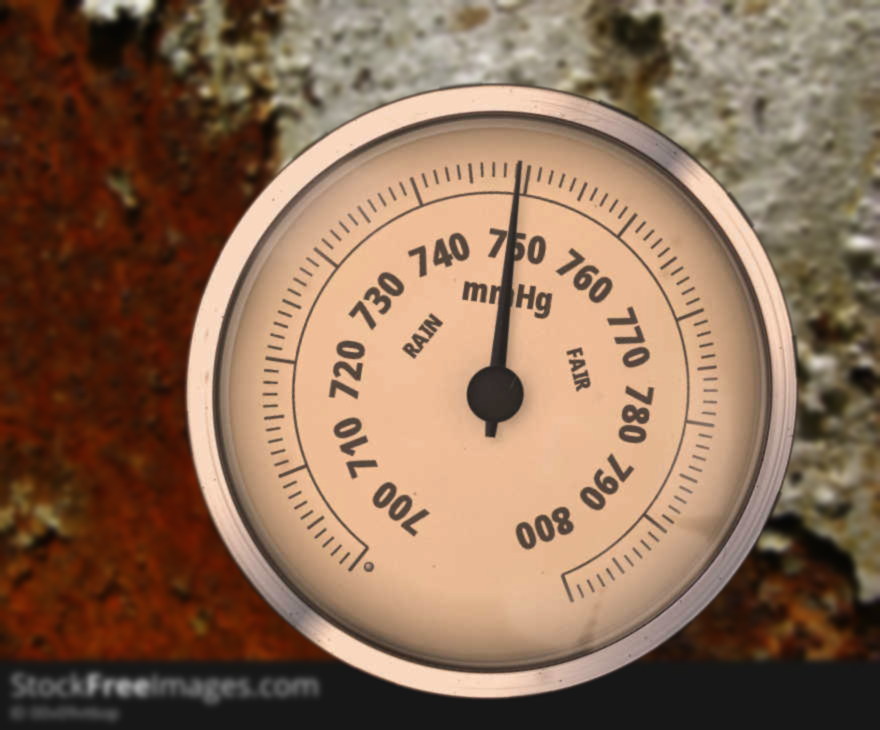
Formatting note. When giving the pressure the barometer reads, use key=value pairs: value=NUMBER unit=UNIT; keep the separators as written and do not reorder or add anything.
value=749 unit=mmHg
